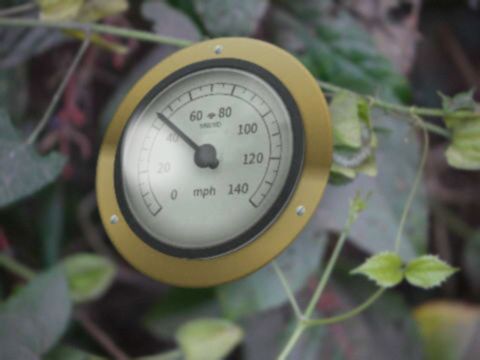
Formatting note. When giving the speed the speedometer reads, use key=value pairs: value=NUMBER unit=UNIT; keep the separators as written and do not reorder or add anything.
value=45 unit=mph
